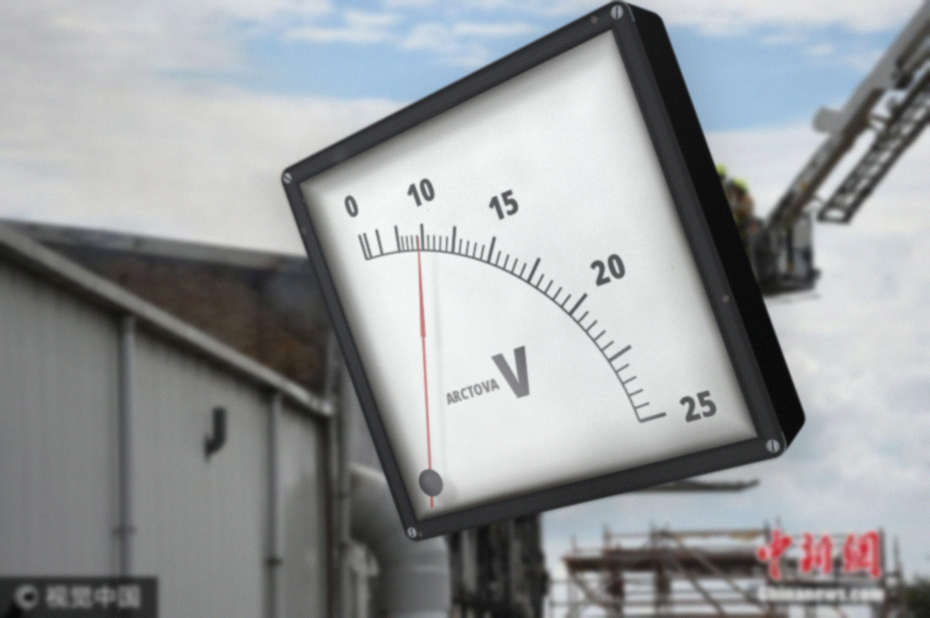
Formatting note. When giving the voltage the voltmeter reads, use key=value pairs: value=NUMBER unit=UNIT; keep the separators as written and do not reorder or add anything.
value=10 unit=V
